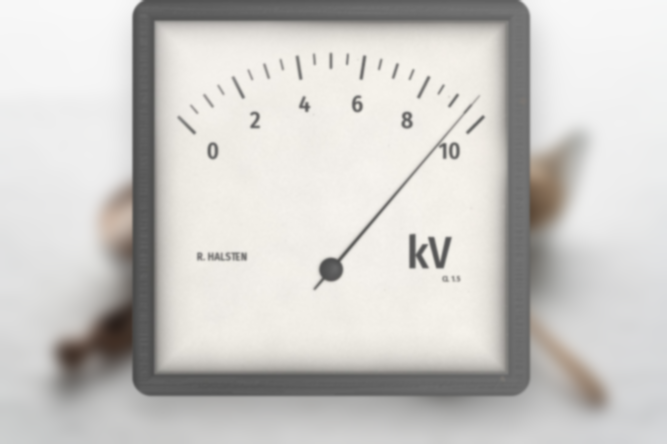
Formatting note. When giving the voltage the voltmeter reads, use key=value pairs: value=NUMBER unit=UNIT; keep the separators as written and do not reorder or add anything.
value=9.5 unit=kV
